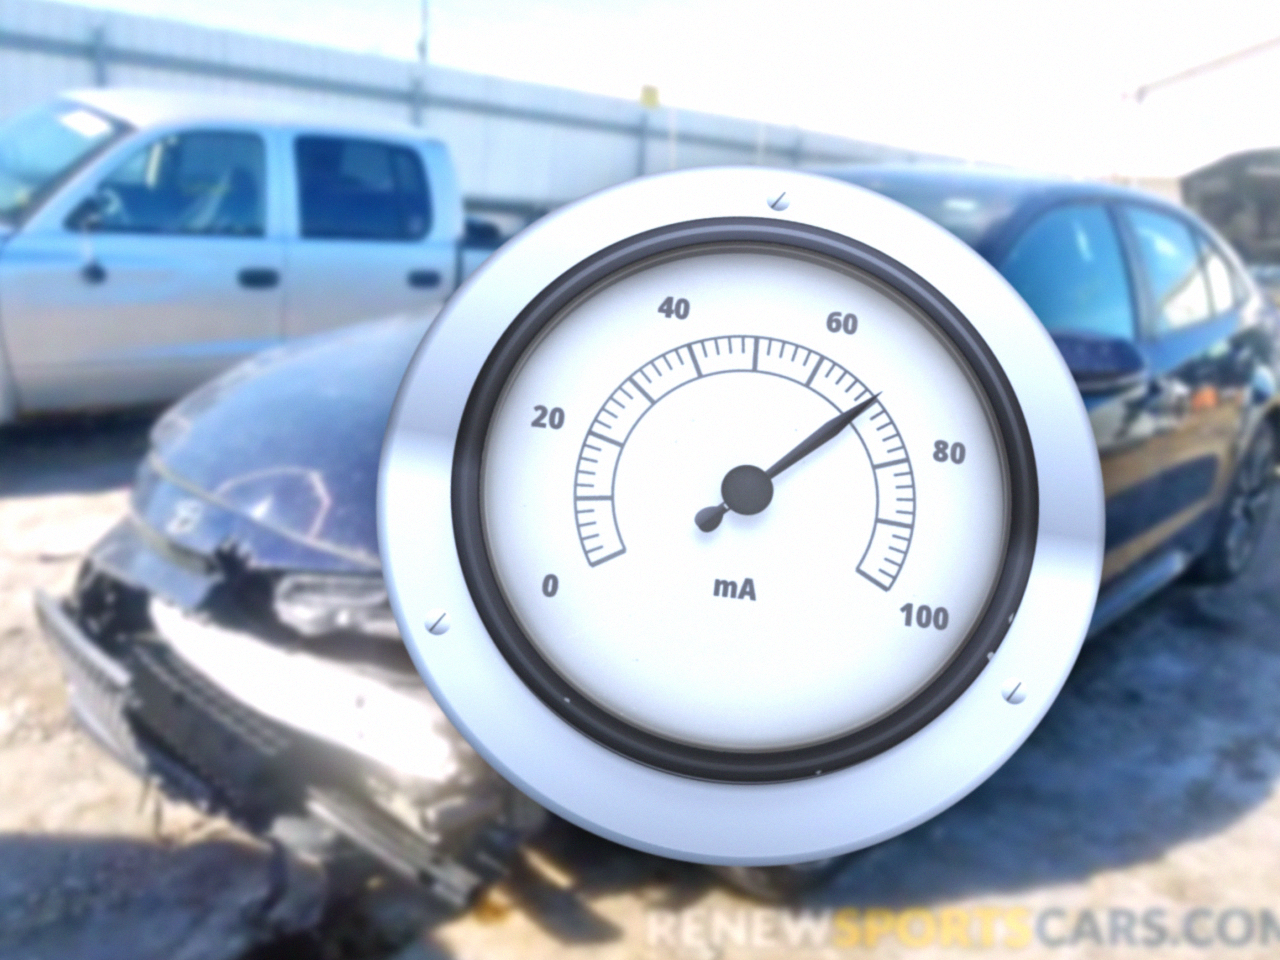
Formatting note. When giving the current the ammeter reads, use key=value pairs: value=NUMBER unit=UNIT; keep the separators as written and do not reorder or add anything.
value=70 unit=mA
